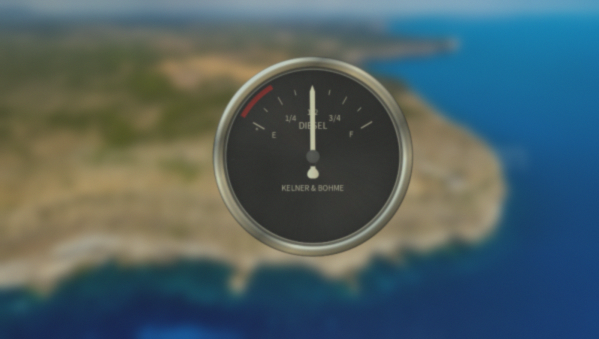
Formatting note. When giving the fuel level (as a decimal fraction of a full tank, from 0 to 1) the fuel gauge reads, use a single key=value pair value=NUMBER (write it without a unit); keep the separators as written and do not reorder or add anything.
value=0.5
